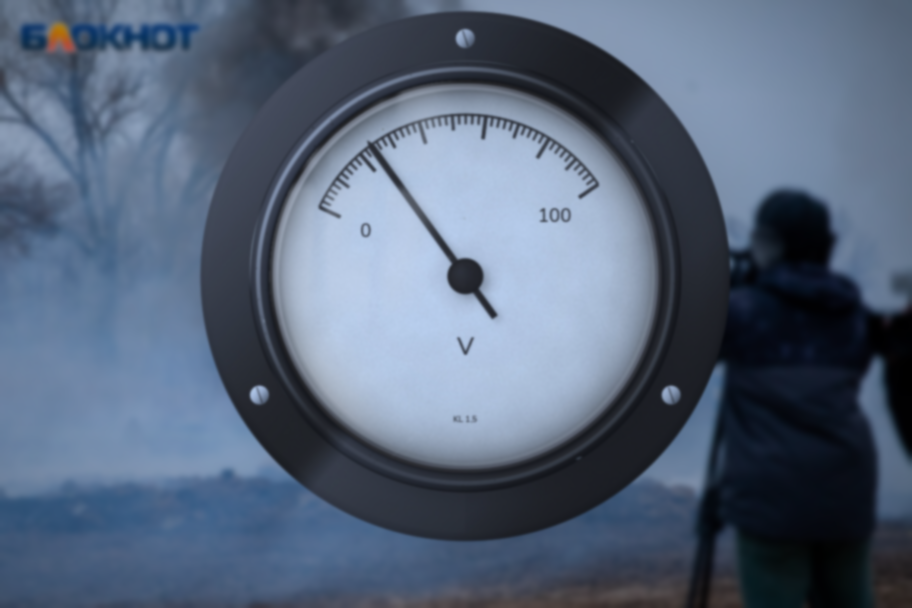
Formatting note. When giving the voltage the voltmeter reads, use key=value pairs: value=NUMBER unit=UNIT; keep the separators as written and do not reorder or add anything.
value=24 unit=V
